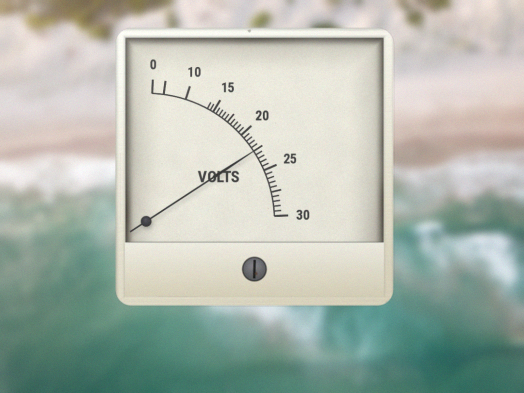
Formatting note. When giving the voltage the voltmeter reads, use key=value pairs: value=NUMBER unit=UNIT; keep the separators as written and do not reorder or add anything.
value=22.5 unit=V
